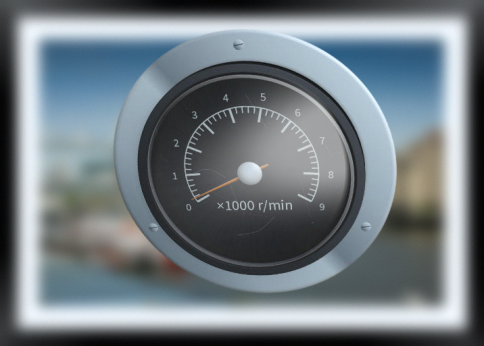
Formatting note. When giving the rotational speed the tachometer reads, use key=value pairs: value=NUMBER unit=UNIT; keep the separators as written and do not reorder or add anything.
value=200 unit=rpm
